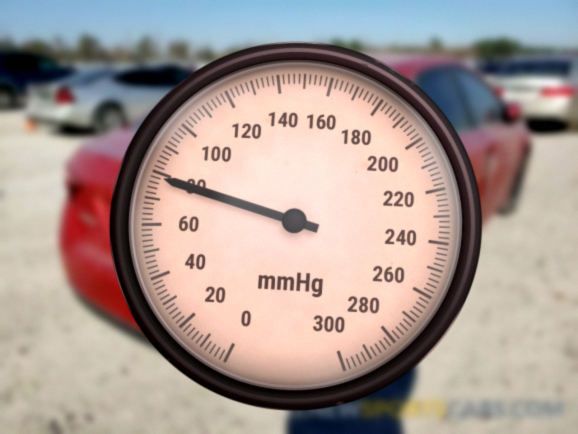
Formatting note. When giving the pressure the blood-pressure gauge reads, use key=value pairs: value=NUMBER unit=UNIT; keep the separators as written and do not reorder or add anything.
value=78 unit=mmHg
